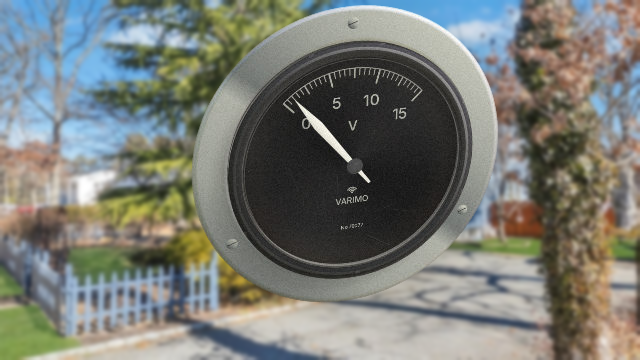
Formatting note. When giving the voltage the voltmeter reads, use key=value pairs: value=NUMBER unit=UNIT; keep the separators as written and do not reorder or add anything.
value=1 unit=V
